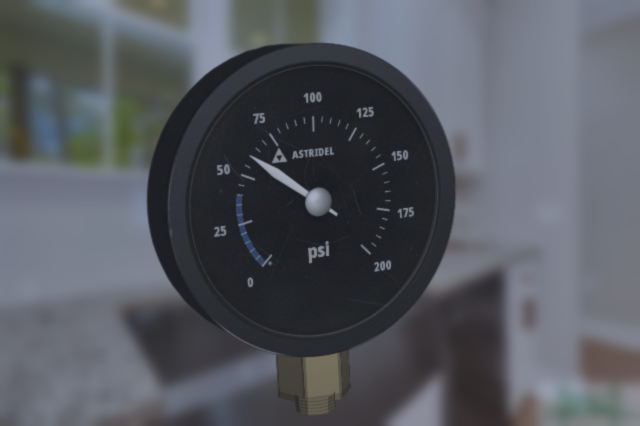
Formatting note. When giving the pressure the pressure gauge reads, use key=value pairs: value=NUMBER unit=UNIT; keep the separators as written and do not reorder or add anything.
value=60 unit=psi
